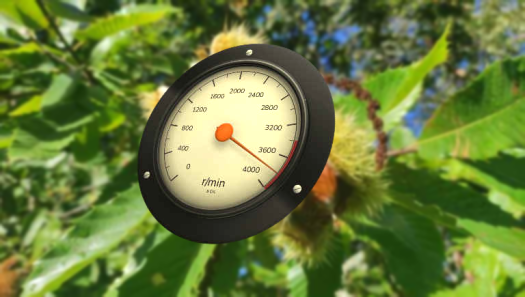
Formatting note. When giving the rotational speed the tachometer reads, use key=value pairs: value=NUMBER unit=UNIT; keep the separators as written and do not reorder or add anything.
value=3800 unit=rpm
